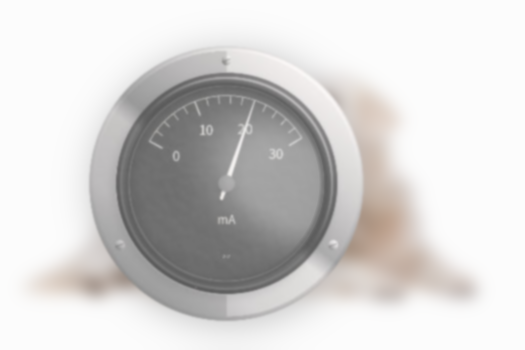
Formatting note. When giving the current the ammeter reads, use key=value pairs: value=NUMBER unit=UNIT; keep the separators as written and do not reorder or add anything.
value=20 unit=mA
